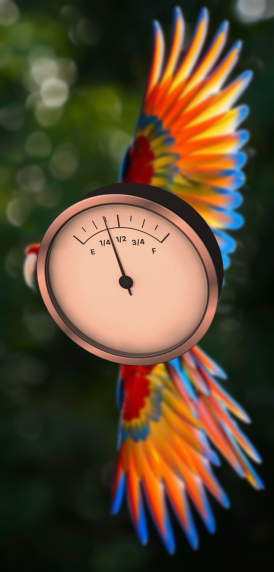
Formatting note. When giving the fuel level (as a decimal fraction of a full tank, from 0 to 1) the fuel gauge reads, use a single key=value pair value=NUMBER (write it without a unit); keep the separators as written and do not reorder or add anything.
value=0.375
